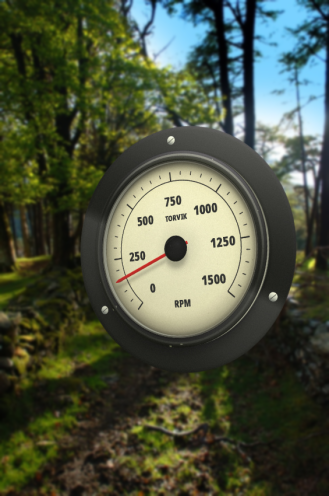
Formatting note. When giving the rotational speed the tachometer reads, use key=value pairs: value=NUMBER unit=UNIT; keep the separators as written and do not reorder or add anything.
value=150 unit=rpm
